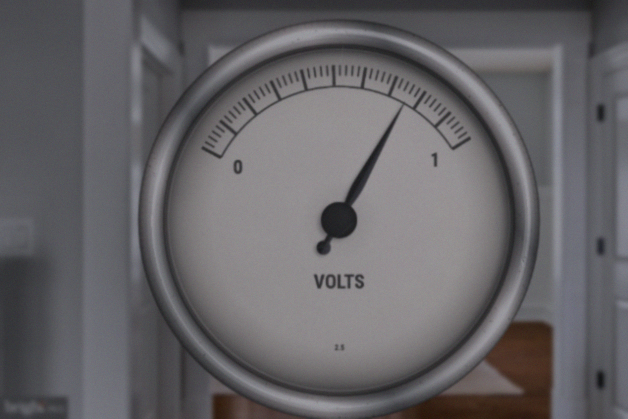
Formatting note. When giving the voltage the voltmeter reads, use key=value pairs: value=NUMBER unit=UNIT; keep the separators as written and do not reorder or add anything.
value=0.76 unit=V
